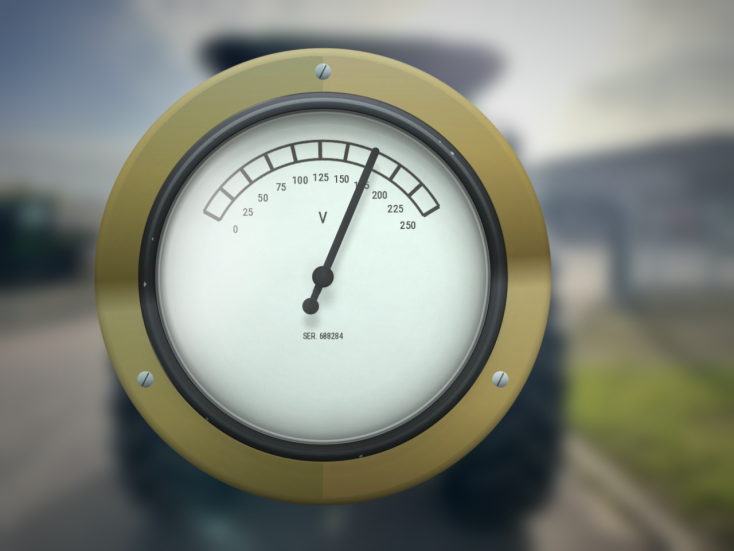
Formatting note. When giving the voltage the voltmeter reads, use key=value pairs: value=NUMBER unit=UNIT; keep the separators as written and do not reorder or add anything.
value=175 unit=V
